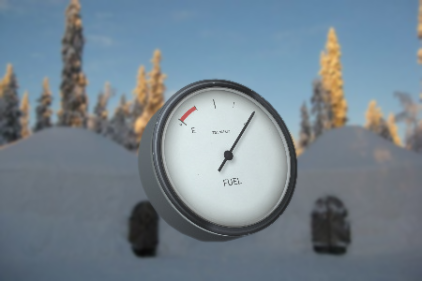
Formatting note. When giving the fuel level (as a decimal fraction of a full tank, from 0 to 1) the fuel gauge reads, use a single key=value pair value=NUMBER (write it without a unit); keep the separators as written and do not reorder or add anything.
value=1
